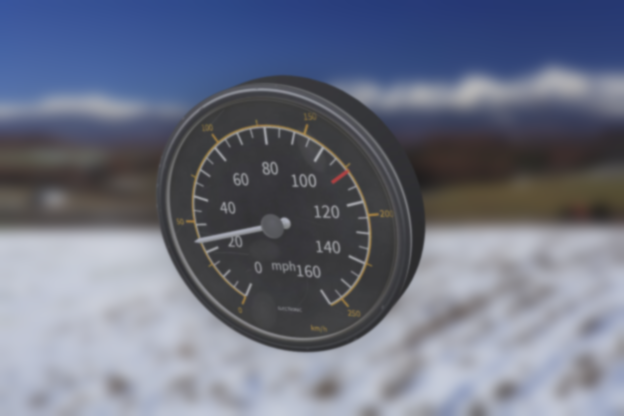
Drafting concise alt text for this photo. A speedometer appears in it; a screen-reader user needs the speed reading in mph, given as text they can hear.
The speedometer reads 25 mph
